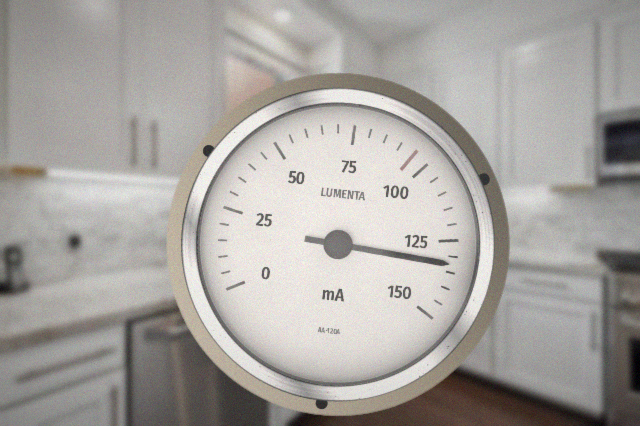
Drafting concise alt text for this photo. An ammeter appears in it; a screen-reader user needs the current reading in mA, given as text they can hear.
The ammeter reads 132.5 mA
